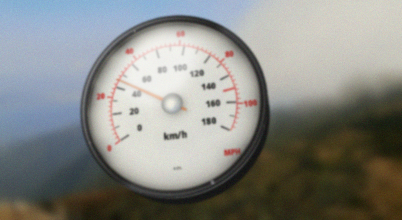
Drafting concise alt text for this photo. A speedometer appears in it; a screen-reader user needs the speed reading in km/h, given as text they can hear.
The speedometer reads 45 km/h
